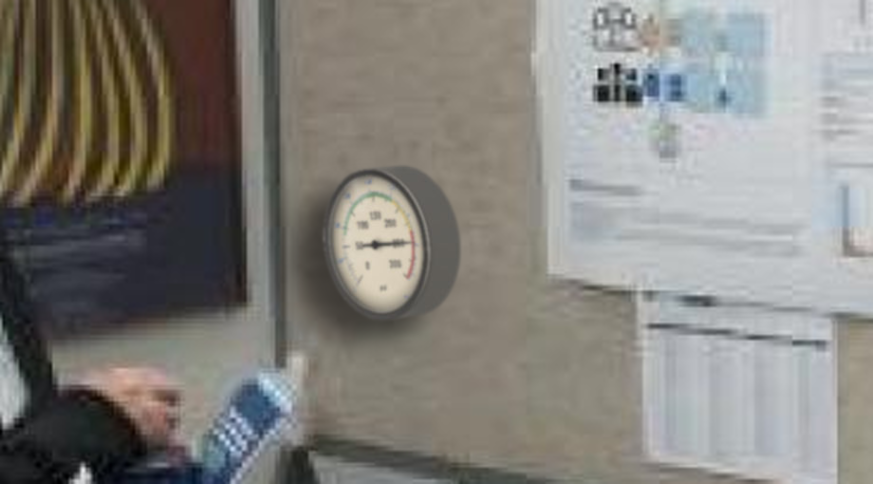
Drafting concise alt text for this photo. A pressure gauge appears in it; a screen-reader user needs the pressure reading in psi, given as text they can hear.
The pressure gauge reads 250 psi
